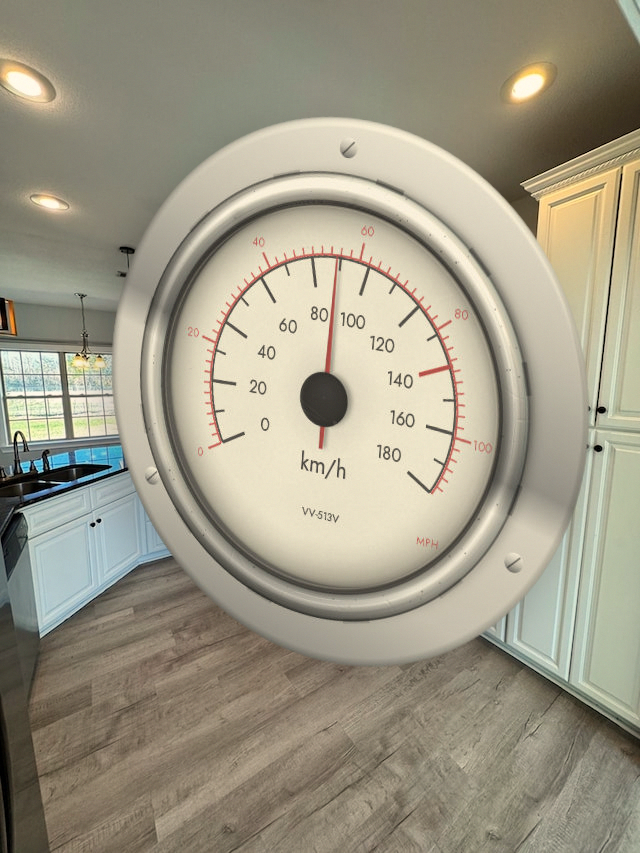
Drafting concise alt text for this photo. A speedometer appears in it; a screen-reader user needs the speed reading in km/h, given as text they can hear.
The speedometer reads 90 km/h
